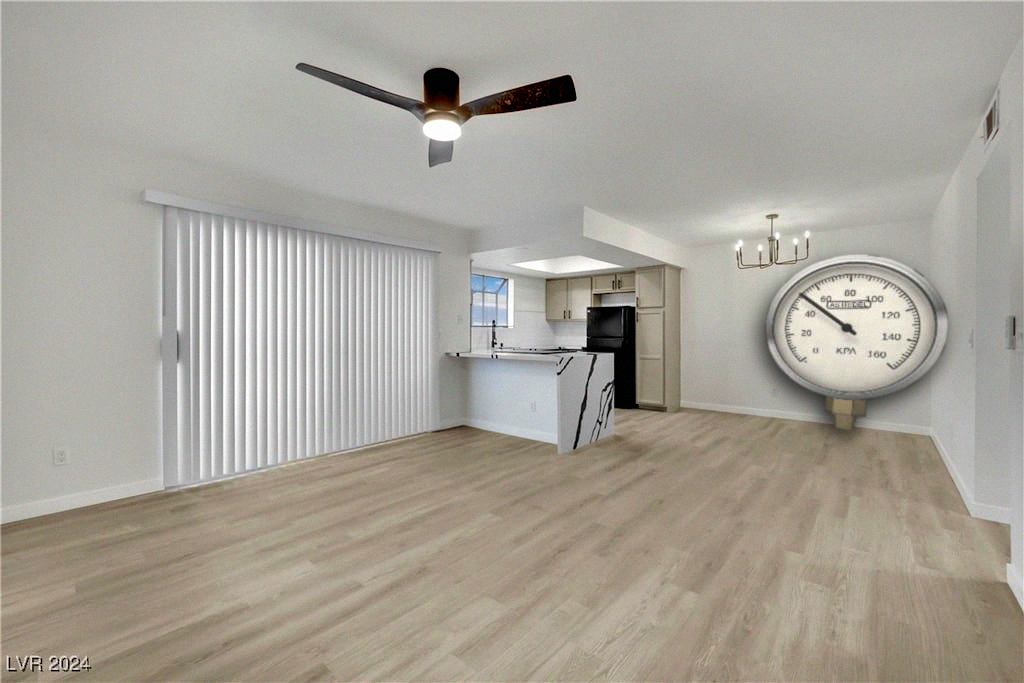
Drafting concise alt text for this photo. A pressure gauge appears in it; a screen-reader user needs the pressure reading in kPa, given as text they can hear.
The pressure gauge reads 50 kPa
